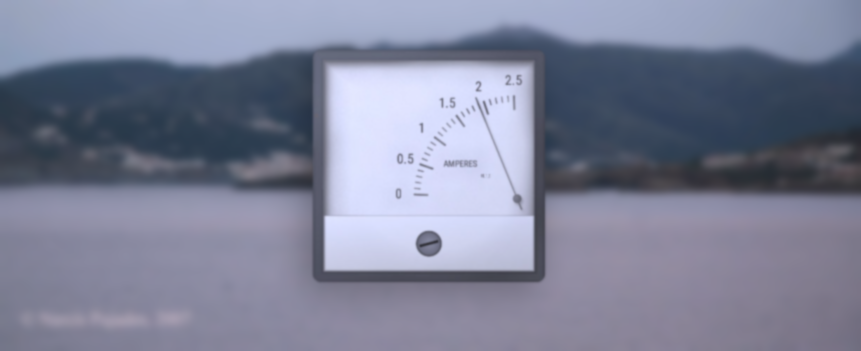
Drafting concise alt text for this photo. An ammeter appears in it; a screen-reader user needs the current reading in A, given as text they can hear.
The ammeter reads 1.9 A
